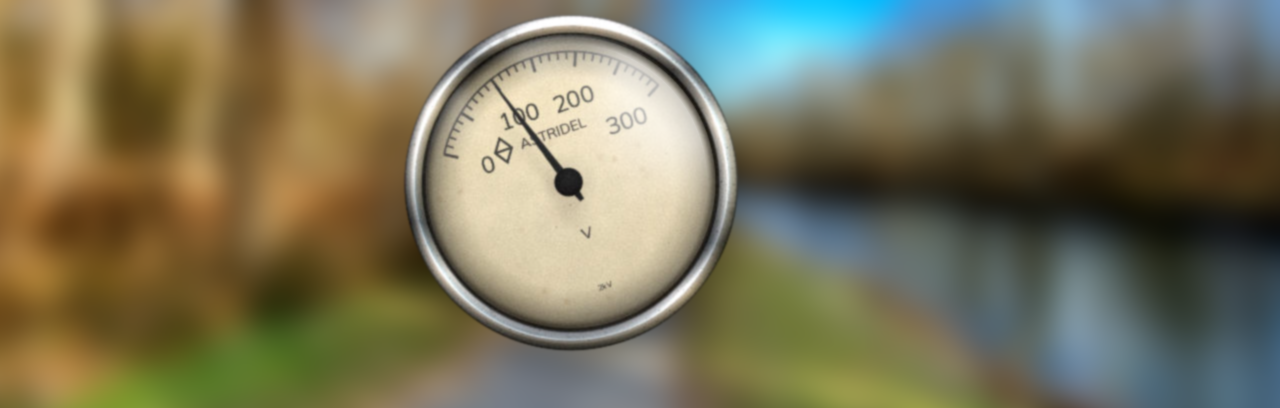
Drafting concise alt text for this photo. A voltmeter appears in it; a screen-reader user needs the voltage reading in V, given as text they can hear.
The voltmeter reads 100 V
